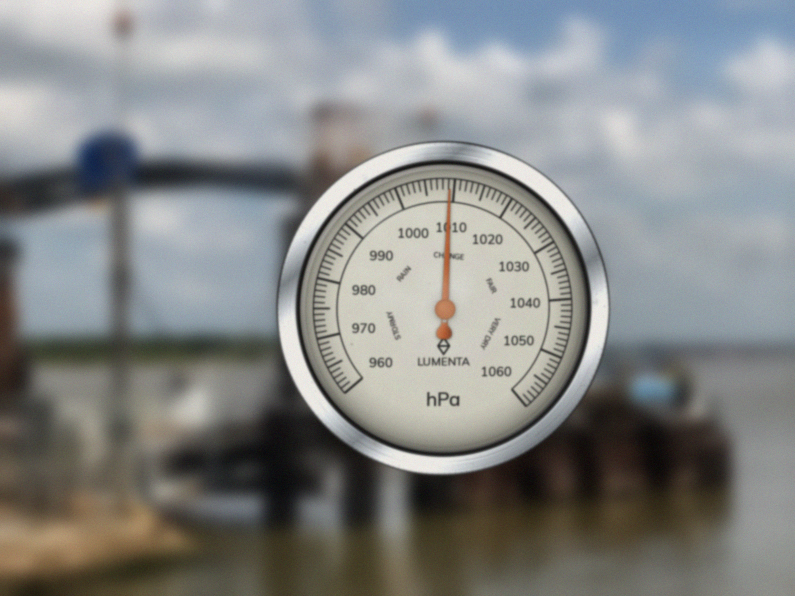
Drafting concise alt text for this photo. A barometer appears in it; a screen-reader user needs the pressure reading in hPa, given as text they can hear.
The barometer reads 1009 hPa
